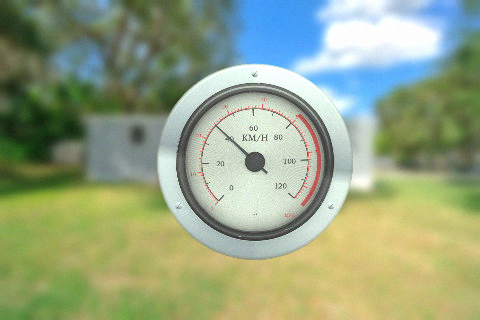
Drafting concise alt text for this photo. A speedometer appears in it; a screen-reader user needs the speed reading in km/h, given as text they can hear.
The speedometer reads 40 km/h
